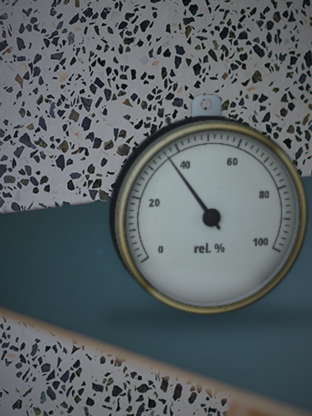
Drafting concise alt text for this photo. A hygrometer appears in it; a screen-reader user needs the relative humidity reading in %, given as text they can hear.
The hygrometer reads 36 %
